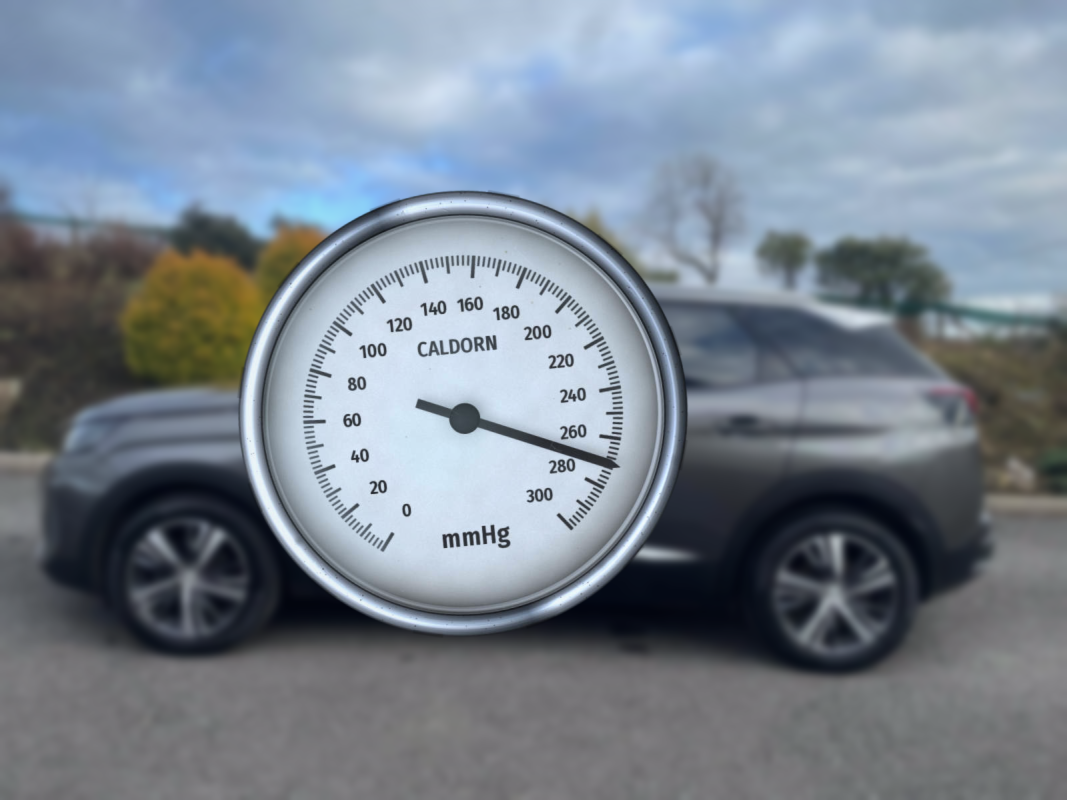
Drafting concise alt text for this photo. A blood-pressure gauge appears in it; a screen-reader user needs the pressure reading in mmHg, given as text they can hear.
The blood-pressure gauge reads 270 mmHg
